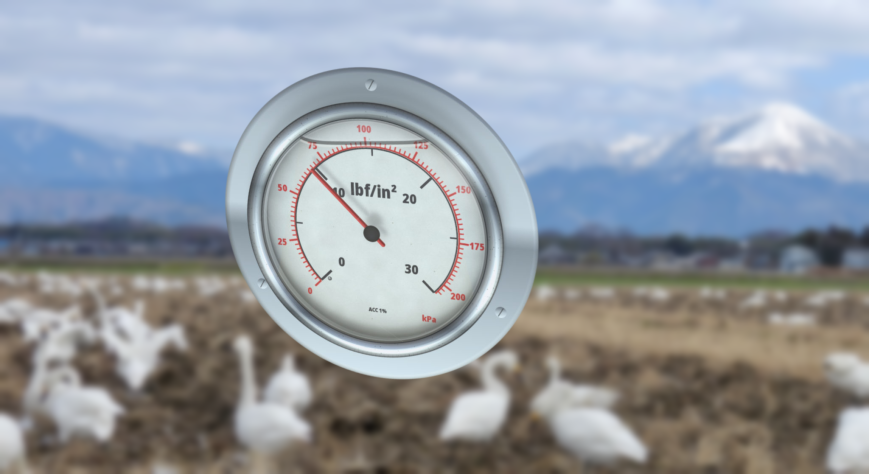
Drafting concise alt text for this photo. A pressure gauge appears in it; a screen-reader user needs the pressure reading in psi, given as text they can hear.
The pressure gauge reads 10 psi
